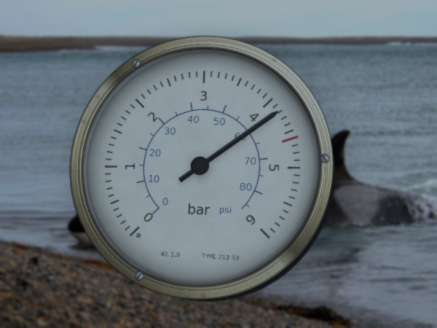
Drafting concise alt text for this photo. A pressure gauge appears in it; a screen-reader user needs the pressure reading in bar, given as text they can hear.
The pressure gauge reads 4.2 bar
